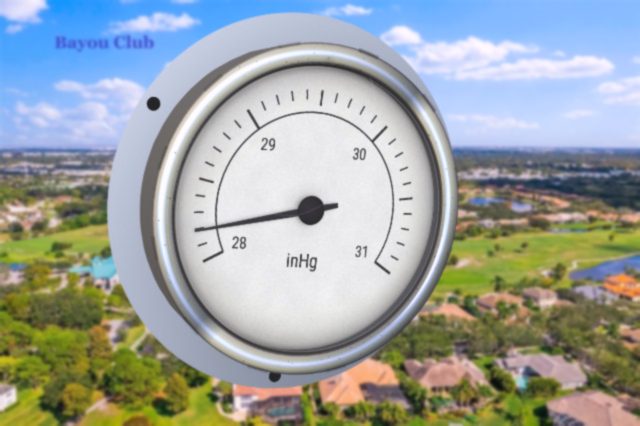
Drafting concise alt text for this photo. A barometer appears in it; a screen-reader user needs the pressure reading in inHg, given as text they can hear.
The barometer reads 28.2 inHg
